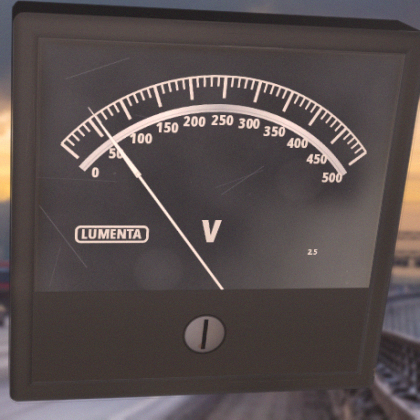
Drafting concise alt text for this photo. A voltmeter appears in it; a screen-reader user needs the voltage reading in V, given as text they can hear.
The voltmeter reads 60 V
